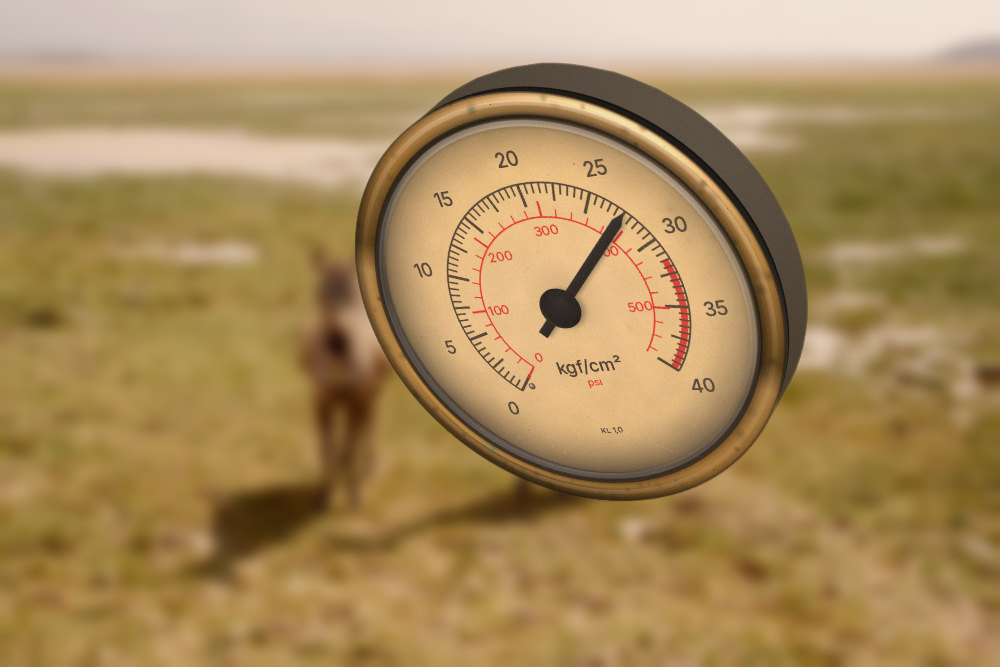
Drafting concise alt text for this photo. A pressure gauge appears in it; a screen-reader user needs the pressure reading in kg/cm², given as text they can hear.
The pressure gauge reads 27.5 kg/cm²
